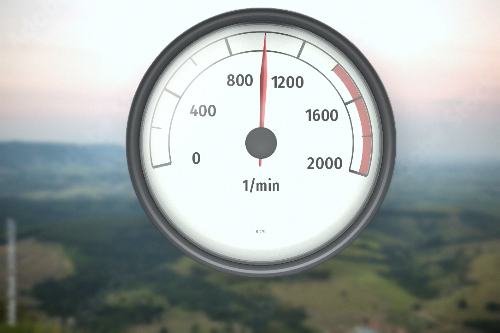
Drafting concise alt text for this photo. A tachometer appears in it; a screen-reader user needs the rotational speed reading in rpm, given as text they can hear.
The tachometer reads 1000 rpm
